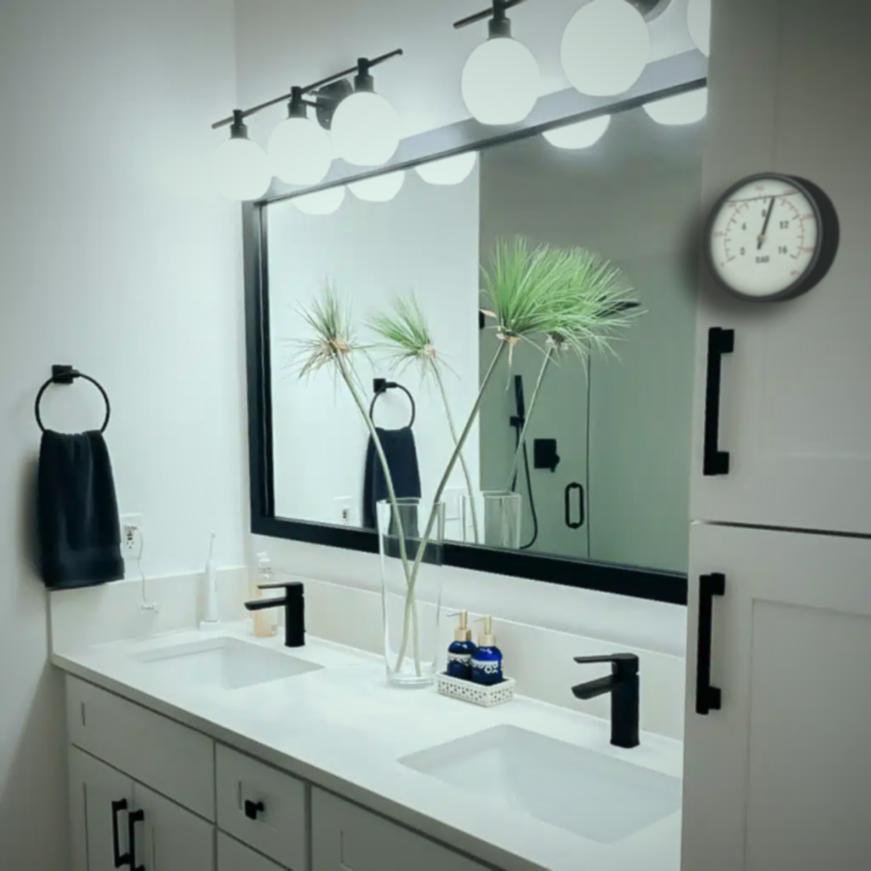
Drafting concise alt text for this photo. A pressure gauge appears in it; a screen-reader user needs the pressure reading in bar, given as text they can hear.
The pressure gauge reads 9 bar
